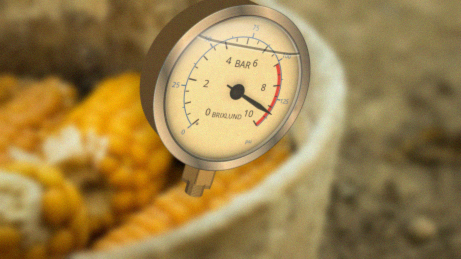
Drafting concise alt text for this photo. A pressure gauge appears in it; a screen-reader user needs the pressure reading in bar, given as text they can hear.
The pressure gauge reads 9.25 bar
